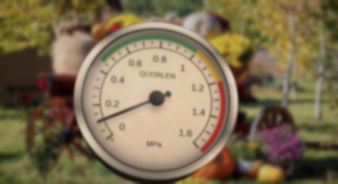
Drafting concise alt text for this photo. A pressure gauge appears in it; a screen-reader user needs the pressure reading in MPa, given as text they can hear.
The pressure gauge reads 0.1 MPa
